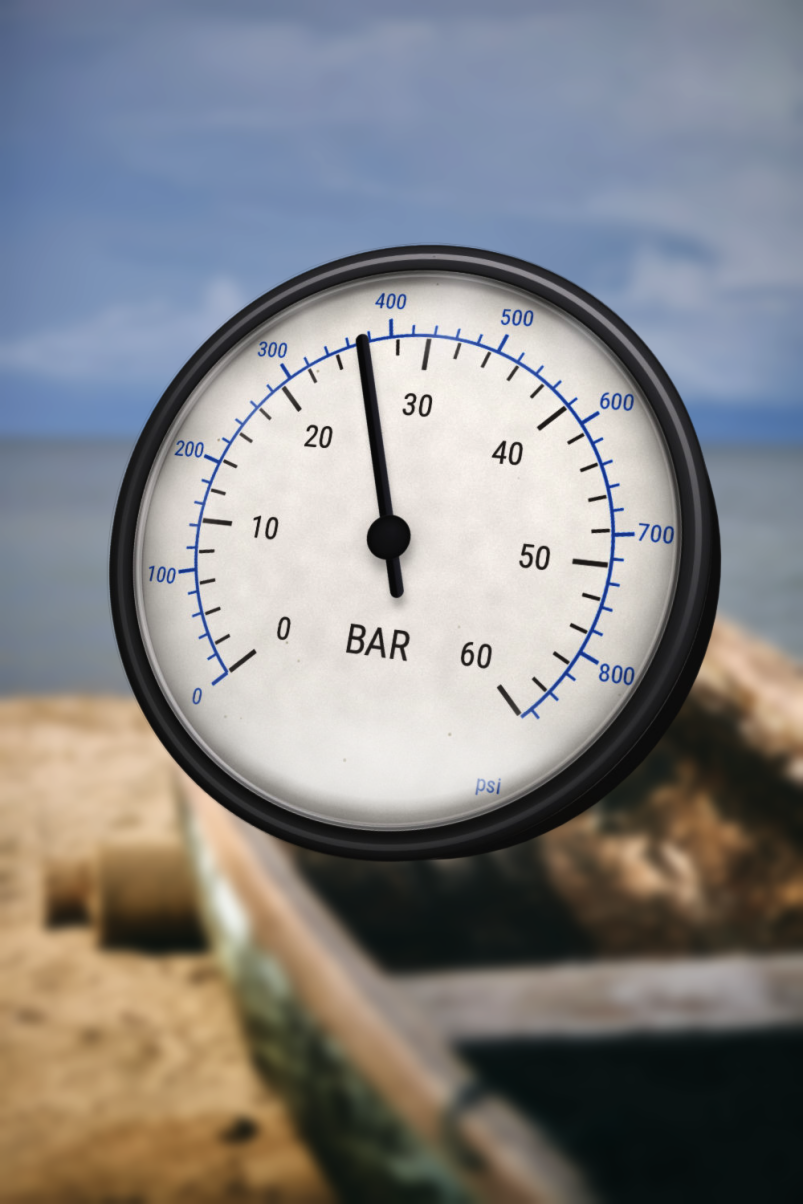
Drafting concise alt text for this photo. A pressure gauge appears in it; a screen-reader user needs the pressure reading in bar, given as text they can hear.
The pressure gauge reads 26 bar
